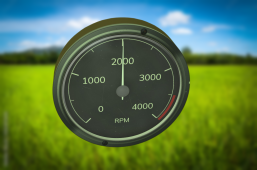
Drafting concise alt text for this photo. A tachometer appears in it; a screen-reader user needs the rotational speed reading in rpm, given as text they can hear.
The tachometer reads 2000 rpm
